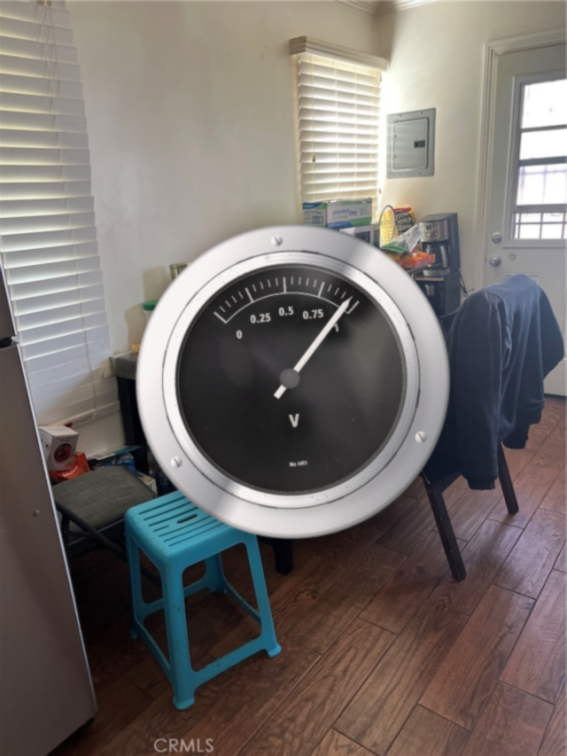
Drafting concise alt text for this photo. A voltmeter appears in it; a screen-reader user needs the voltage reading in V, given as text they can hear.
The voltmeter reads 0.95 V
